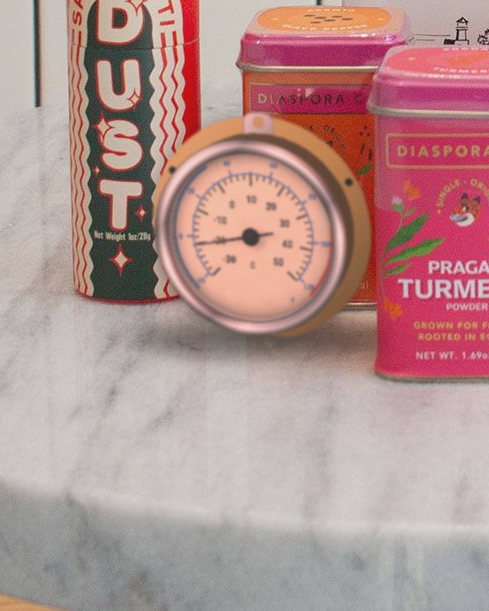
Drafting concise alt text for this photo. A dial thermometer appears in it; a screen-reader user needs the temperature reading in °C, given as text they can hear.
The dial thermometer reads -20 °C
